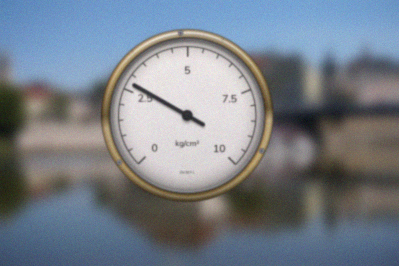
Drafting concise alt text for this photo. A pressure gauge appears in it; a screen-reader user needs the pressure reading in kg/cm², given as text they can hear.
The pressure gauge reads 2.75 kg/cm²
